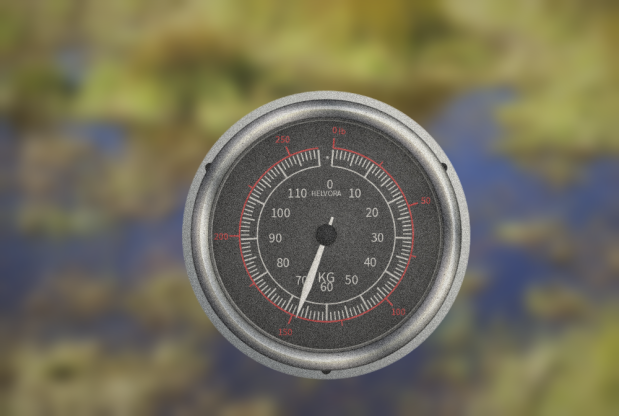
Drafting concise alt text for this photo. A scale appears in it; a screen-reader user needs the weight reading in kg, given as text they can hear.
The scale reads 67 kg
